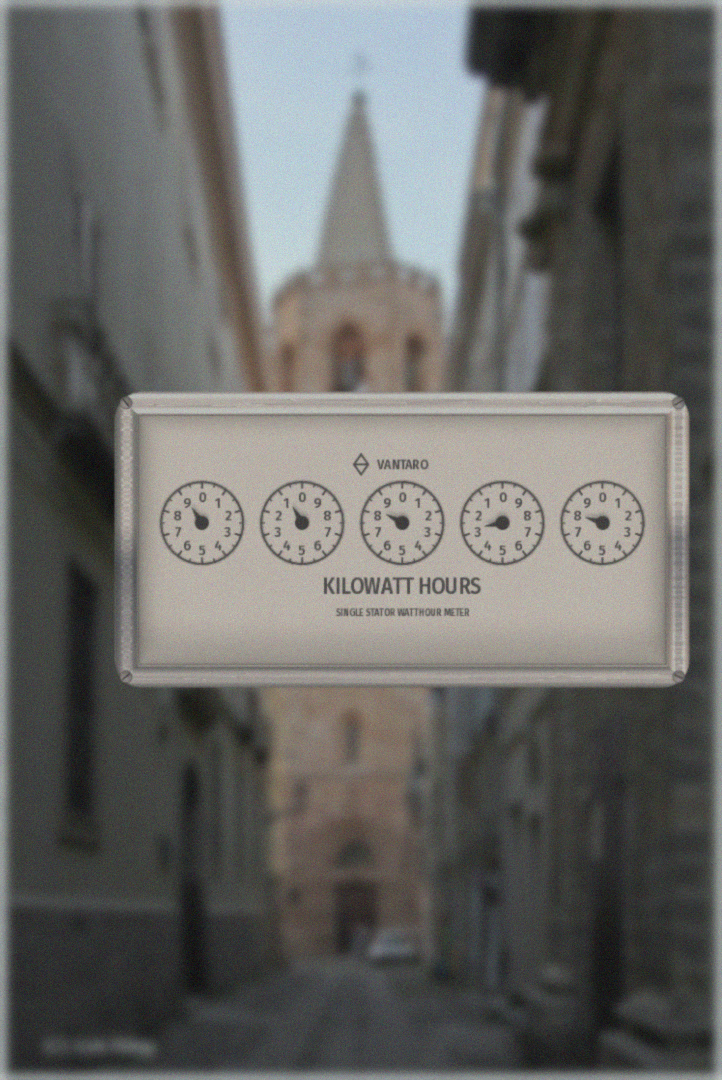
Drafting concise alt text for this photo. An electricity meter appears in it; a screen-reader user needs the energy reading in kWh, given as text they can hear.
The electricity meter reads 90828 kWh
